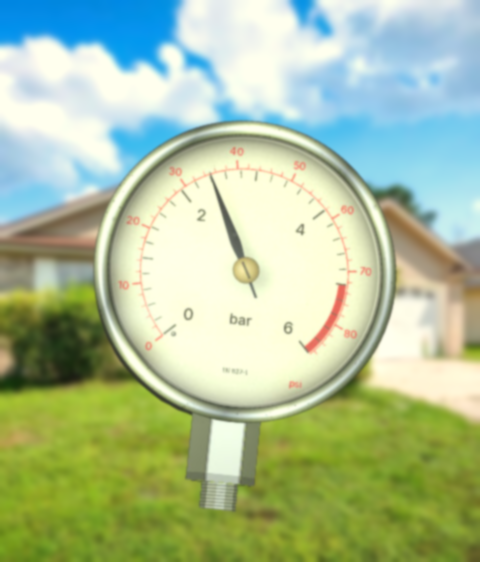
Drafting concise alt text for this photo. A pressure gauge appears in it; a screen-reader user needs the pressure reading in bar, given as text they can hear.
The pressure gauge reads 2.4 bar
